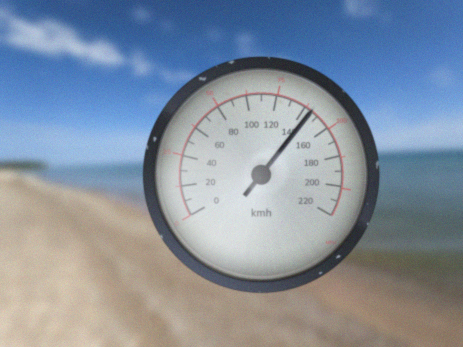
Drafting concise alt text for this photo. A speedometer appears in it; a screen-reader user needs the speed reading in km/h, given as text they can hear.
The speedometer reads 145 km/h
